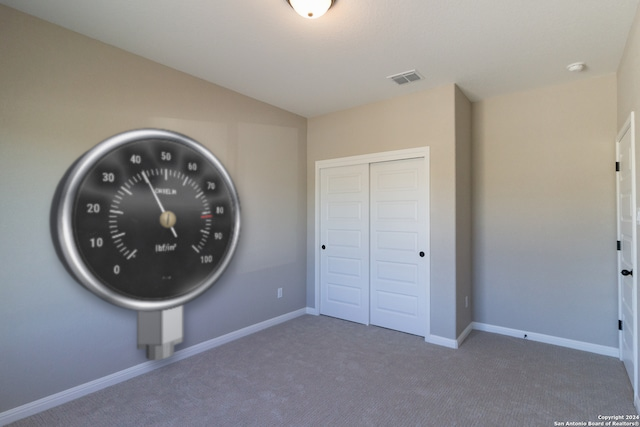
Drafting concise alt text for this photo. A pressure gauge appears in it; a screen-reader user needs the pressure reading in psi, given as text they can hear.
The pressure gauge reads 40 psi
